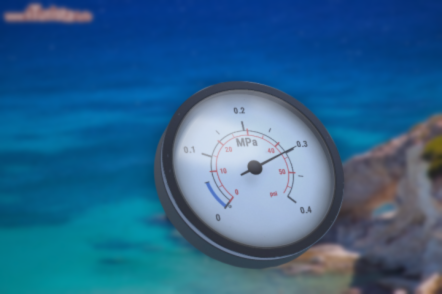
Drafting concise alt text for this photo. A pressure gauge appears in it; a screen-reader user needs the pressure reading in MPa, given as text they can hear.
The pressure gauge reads 0.3 MPa
